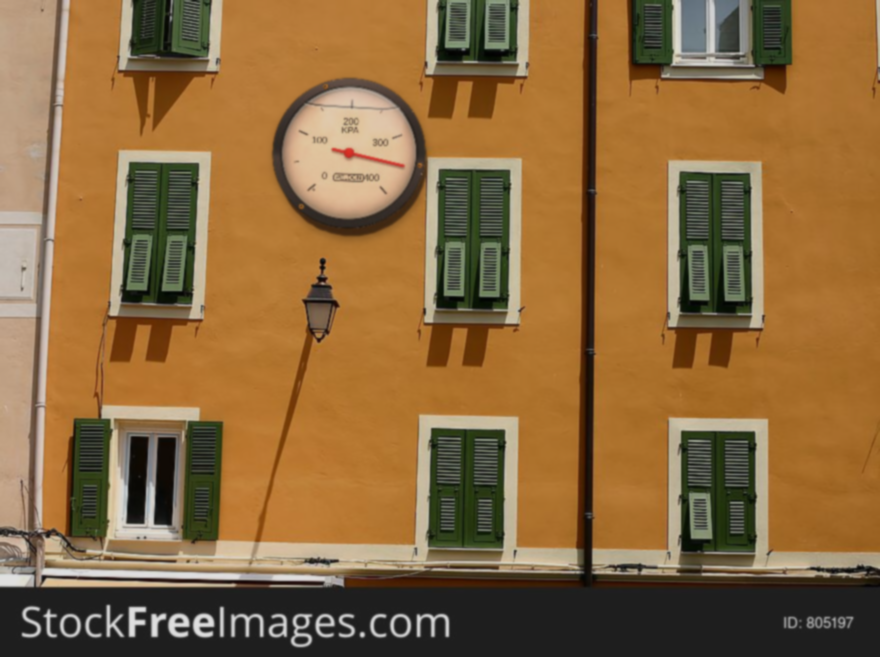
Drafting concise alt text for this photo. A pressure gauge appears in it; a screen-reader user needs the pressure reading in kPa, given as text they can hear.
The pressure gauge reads 350 kPa
